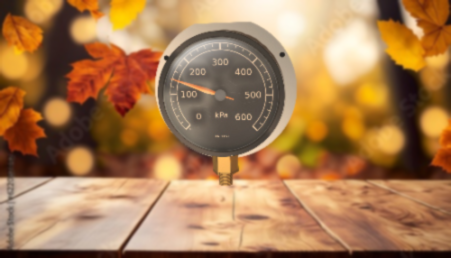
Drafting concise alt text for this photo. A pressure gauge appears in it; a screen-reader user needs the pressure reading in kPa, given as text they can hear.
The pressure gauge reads 140 kPa
